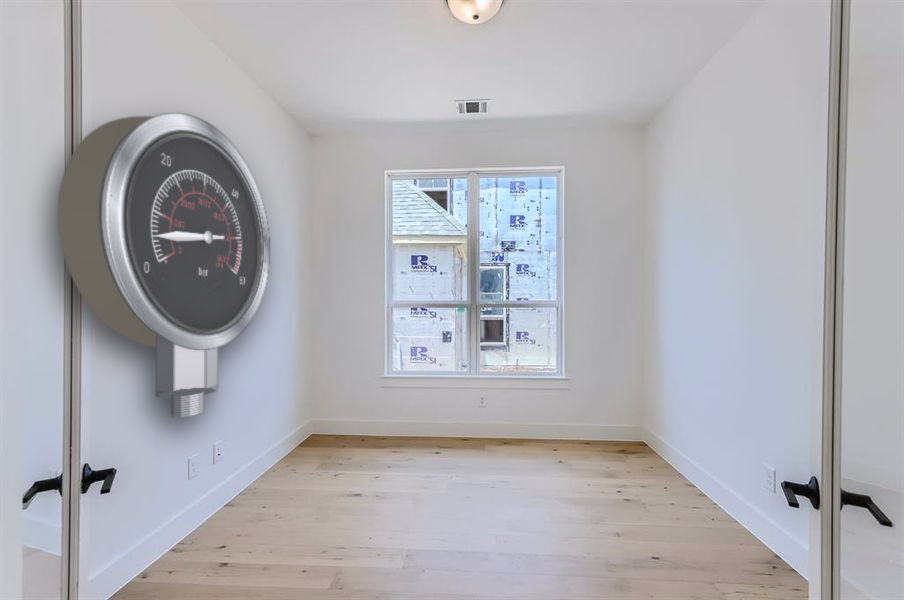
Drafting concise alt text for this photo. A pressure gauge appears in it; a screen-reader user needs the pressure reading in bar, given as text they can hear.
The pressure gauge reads 5 bar
